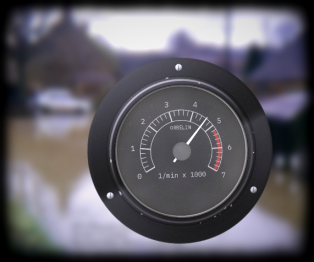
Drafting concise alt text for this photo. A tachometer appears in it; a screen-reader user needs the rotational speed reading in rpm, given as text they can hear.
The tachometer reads 4600 rpm
